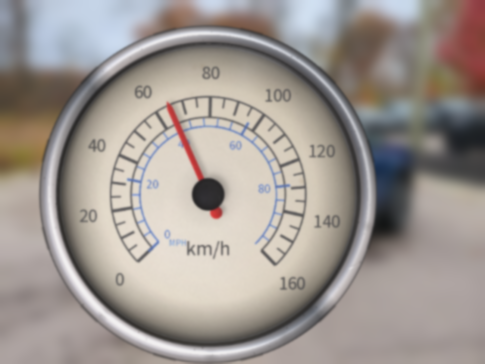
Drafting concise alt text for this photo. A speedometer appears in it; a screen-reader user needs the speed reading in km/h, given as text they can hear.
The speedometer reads 65 km/h
